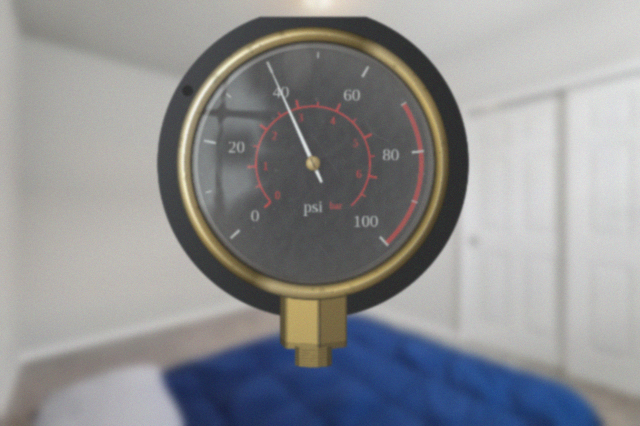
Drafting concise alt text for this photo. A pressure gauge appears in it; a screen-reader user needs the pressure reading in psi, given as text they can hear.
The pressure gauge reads 40 psi
